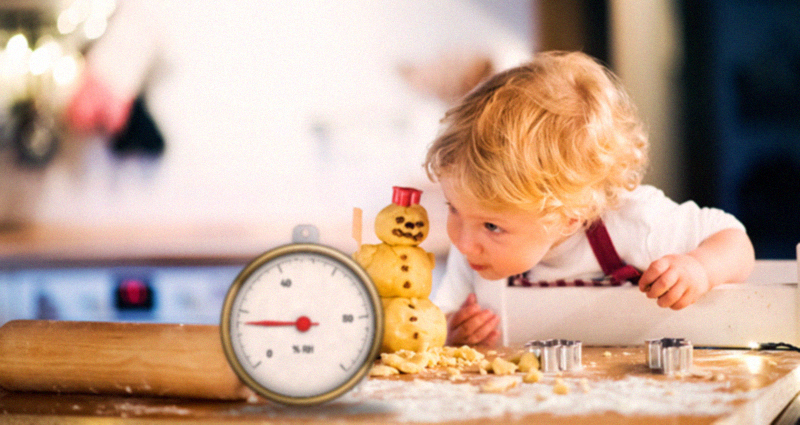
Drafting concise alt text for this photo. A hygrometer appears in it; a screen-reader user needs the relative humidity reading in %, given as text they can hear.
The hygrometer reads 16 %
